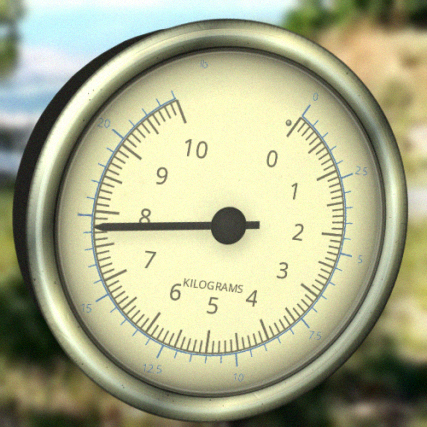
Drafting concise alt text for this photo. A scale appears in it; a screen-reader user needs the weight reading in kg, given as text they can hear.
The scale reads 7.8 kg
